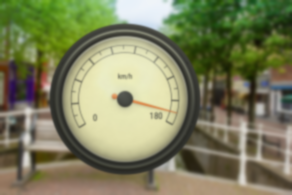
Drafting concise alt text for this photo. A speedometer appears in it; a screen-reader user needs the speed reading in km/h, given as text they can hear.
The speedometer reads 170 km/h
